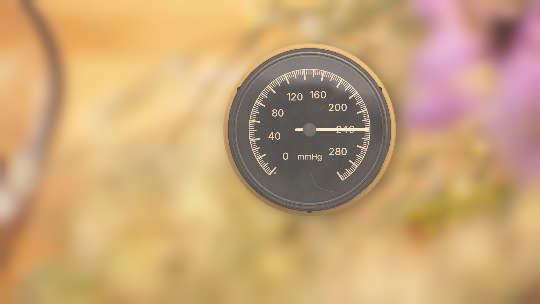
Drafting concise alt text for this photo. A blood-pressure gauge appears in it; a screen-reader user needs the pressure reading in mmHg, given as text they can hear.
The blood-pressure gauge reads 240 mmHg
